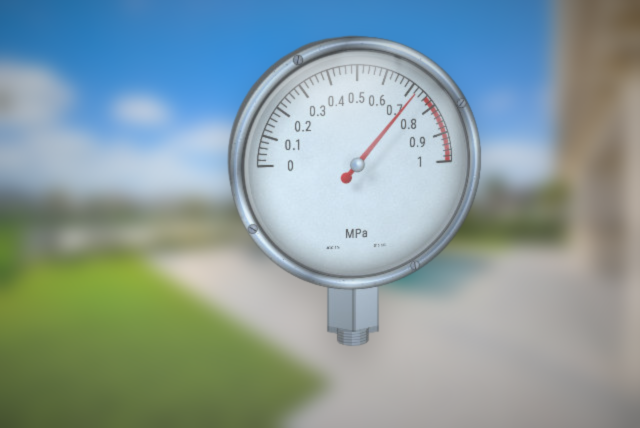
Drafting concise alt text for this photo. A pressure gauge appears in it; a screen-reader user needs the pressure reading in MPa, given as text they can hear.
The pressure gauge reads 0.72 MPa
